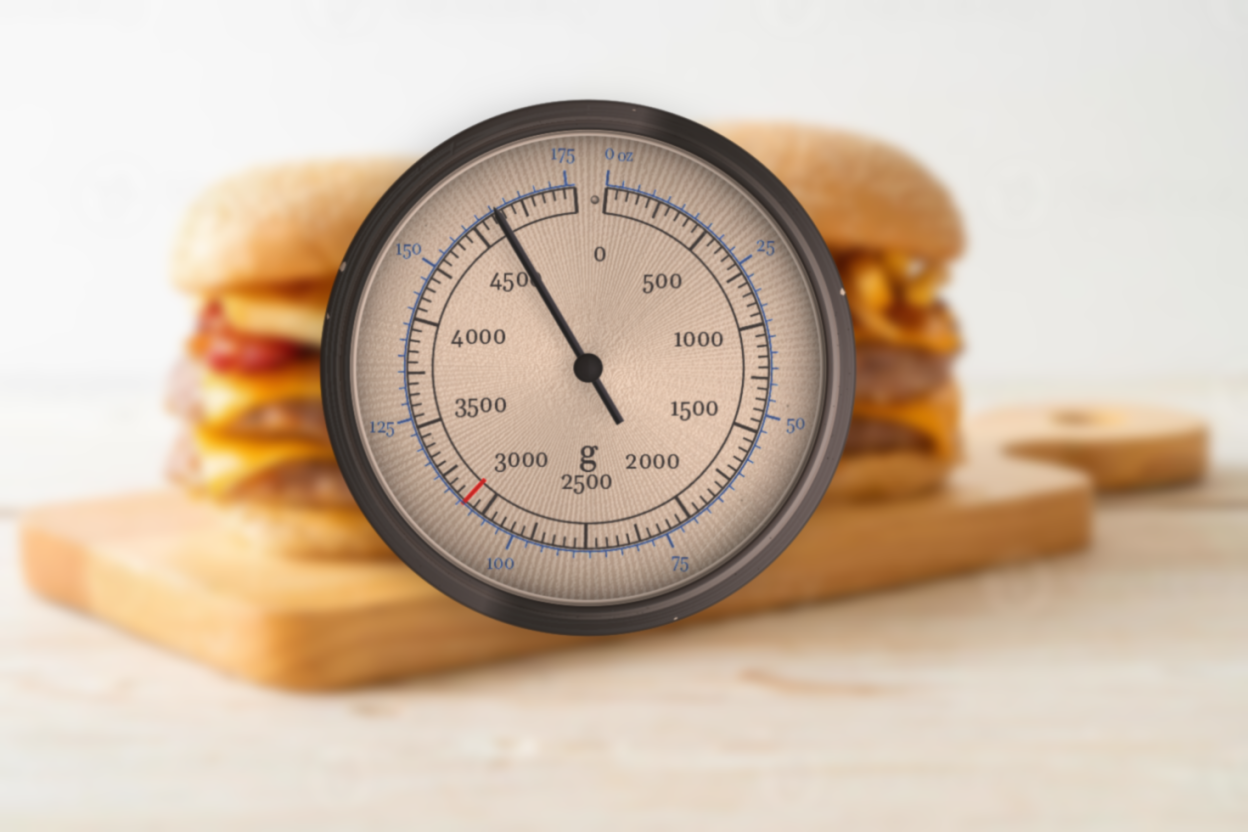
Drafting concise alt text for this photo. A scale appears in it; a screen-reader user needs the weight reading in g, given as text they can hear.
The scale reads 4625 g
